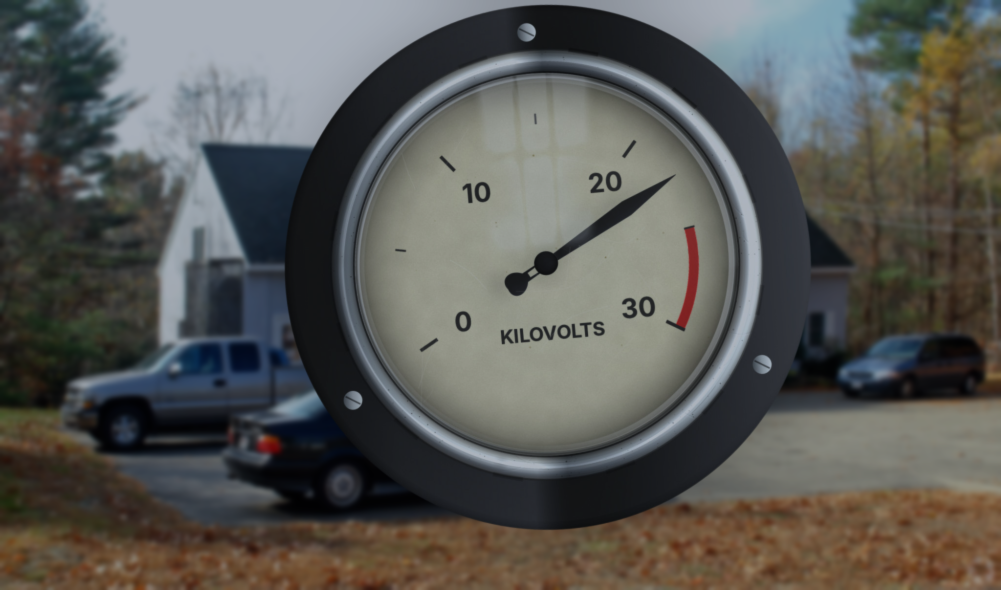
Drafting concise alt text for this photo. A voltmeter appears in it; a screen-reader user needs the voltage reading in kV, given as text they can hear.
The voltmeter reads 22.5 kV
